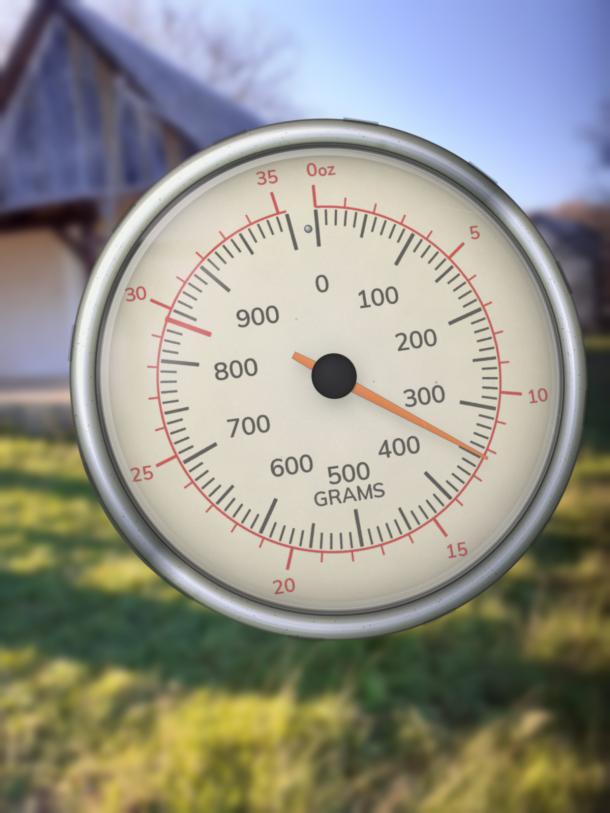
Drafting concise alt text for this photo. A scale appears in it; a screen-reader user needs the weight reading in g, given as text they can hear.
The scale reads 350 g
